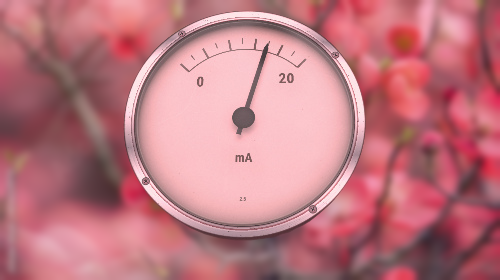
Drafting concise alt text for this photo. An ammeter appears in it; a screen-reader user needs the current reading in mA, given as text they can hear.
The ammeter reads 14 mA
